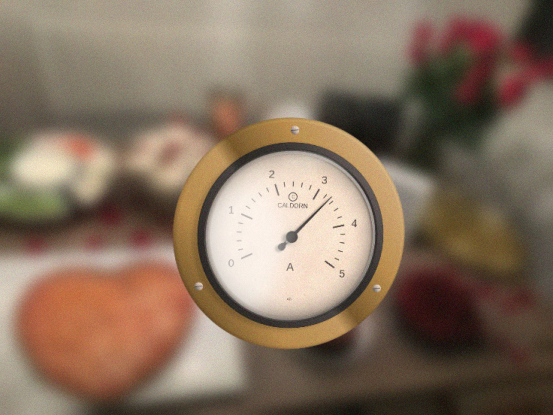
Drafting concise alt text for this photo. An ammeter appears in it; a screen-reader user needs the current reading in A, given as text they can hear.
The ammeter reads 3.3 A
